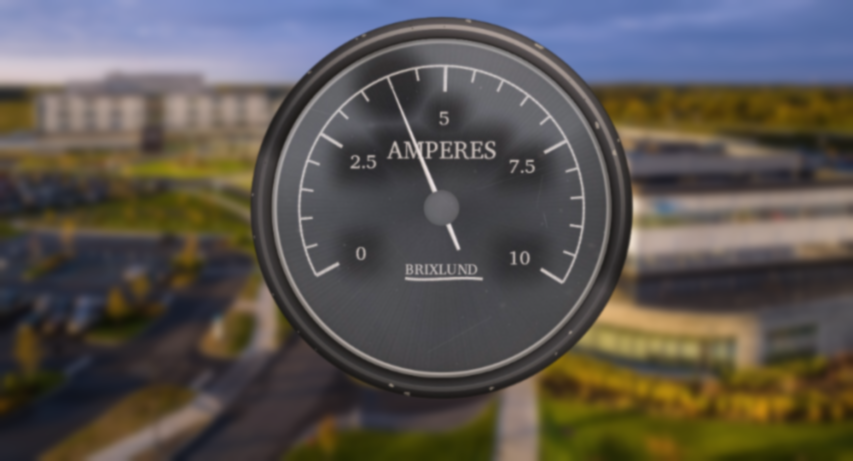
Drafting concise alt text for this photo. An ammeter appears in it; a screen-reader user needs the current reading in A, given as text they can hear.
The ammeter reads 4 A
